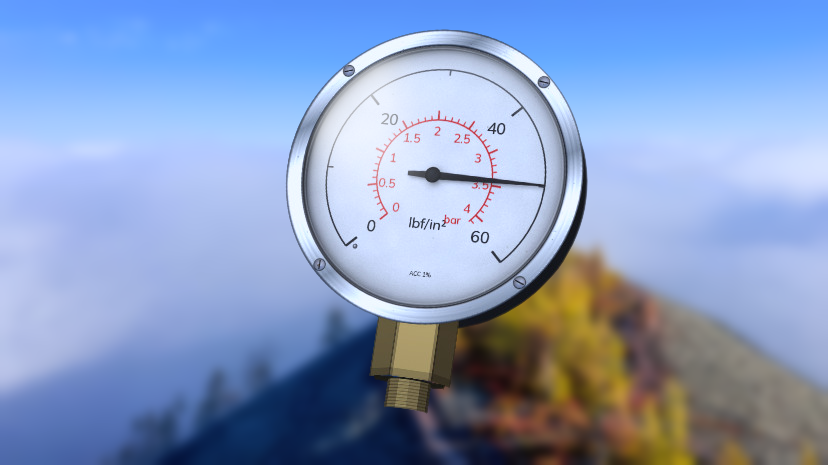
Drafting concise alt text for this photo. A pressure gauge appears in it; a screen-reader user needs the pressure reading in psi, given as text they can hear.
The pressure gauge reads 50 psi
